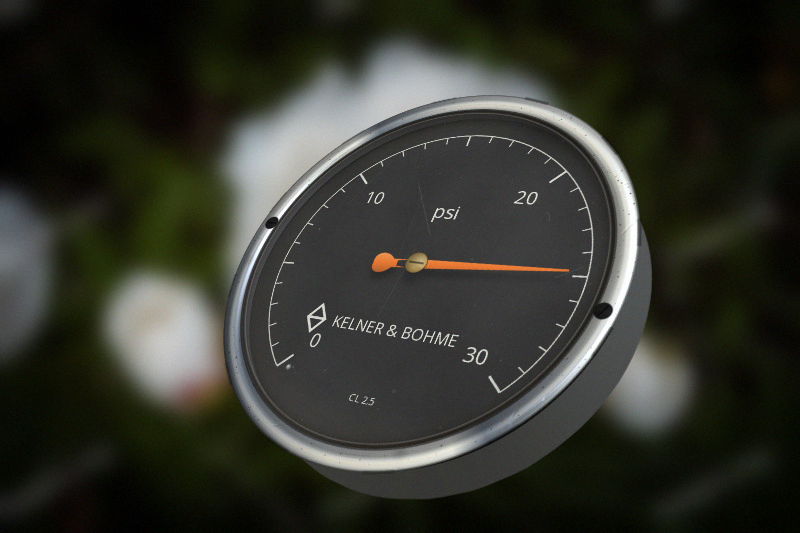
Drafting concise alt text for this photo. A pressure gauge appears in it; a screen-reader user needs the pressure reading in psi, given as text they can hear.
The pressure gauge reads 25 psi
